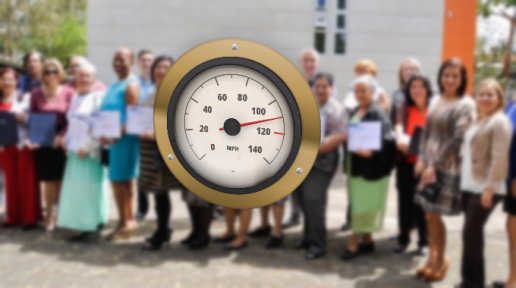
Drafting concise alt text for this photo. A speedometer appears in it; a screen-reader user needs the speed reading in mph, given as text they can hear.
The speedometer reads 110 mph
